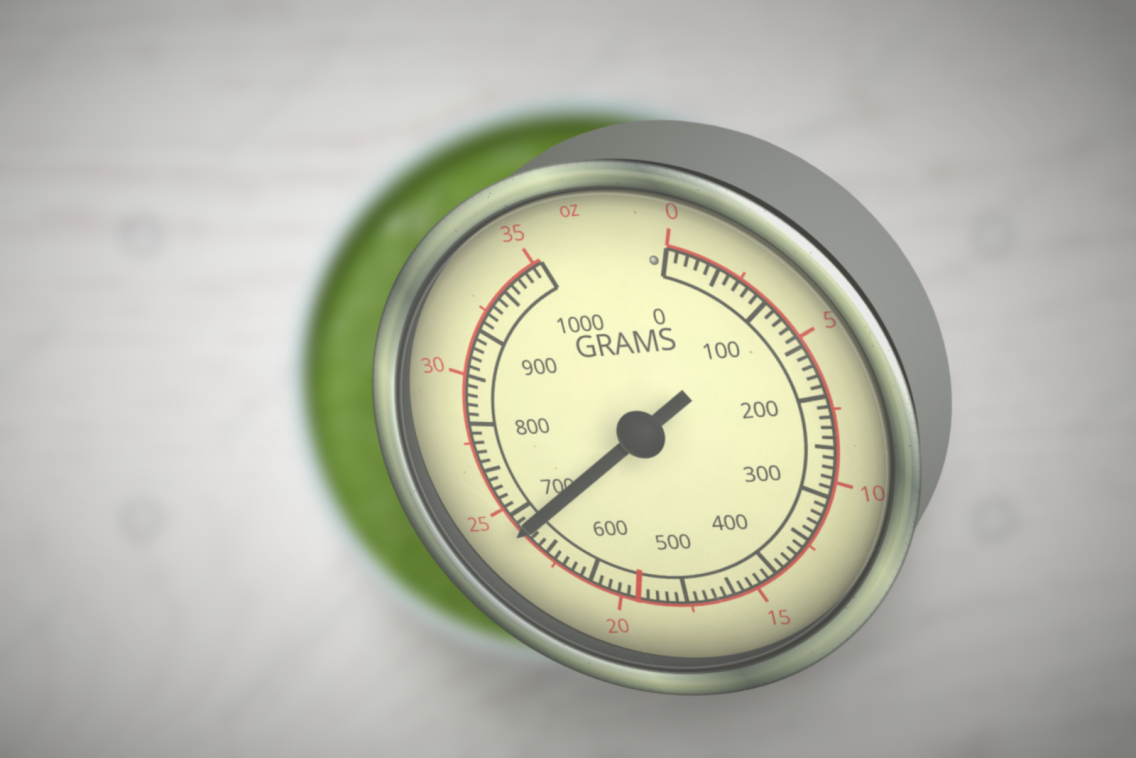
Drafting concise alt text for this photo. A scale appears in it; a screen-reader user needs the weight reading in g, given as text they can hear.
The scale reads 680 g
